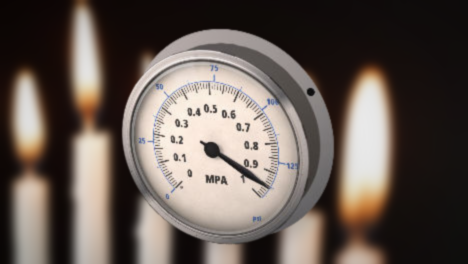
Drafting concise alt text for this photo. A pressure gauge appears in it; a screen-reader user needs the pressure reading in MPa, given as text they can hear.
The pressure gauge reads 0.95 MPa
